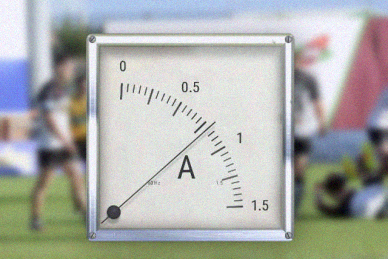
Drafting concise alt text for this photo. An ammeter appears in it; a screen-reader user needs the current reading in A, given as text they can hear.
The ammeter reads 0.8 A
